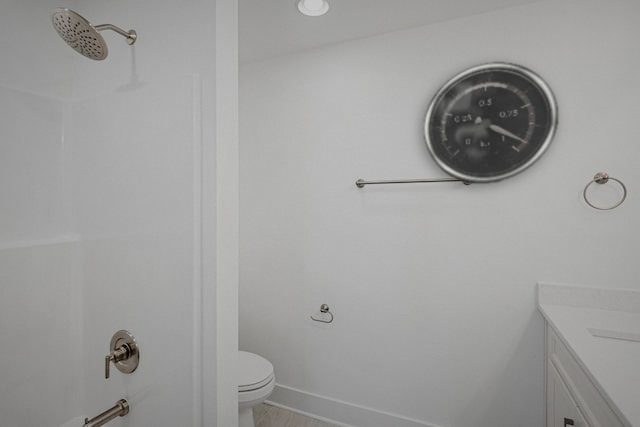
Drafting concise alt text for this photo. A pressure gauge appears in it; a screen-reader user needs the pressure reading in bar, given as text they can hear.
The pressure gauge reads 0.95 bar
